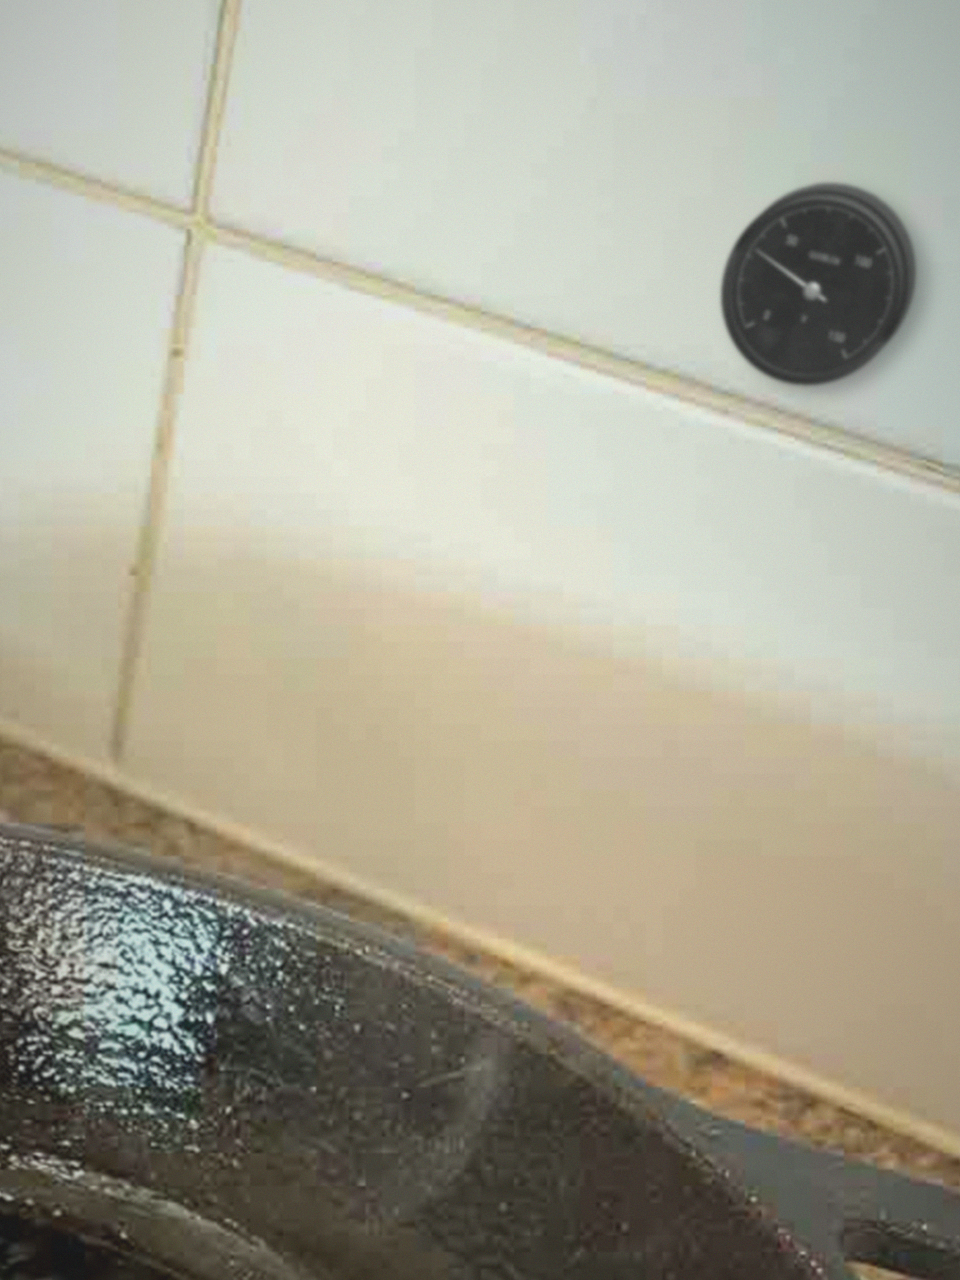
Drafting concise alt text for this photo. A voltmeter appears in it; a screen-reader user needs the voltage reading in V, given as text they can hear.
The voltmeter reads 35 V
